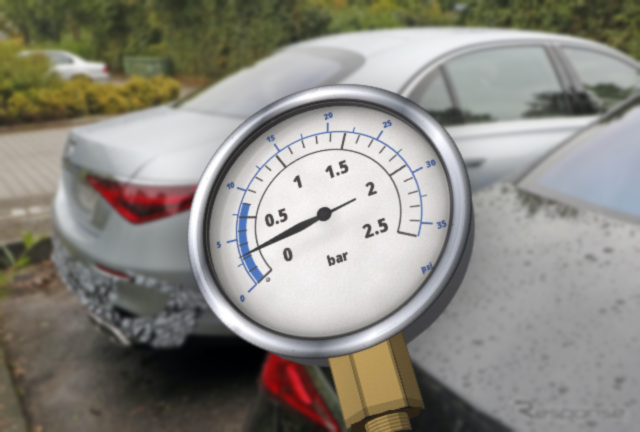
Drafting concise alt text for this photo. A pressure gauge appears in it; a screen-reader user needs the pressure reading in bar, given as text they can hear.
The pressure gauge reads 0.2 bar
